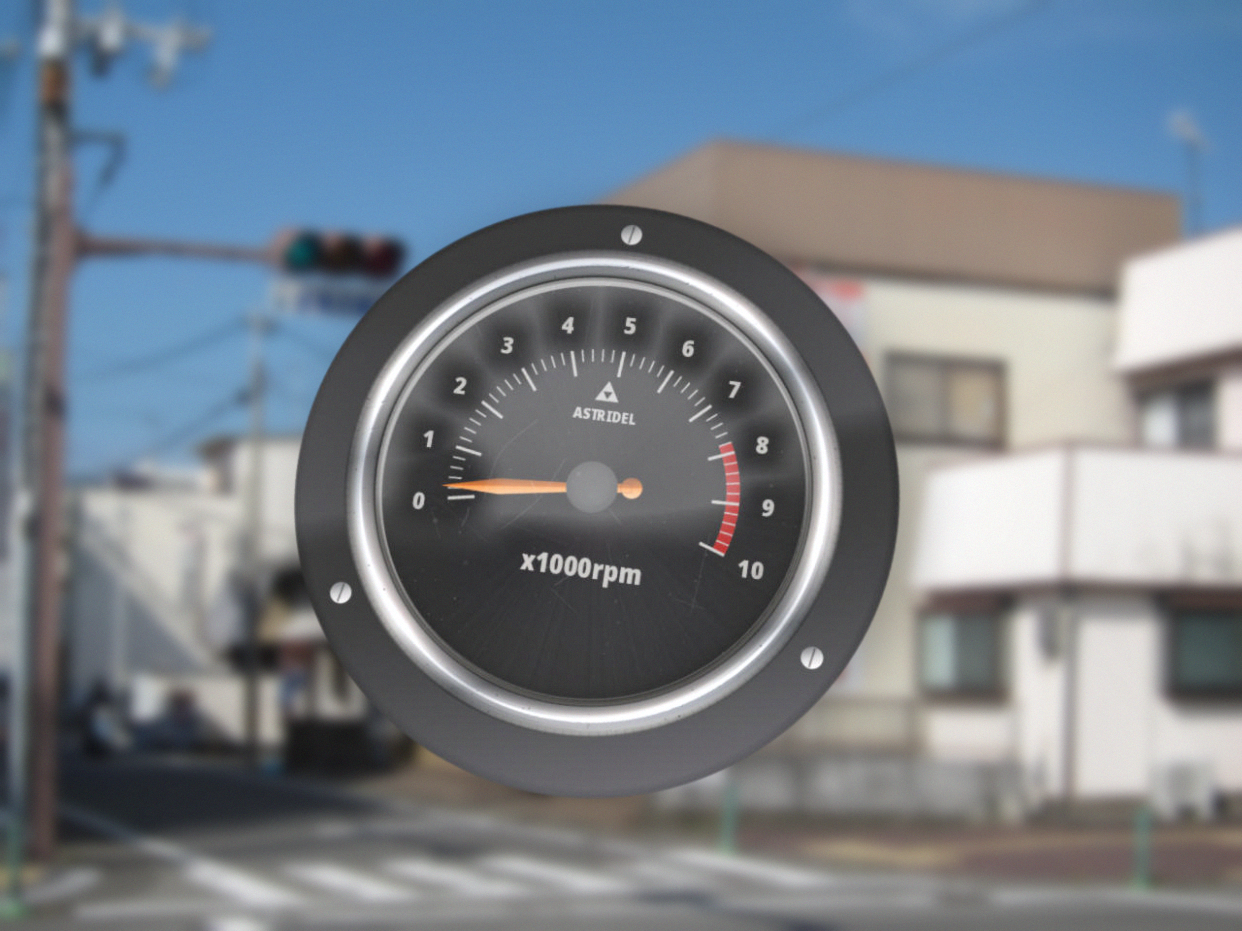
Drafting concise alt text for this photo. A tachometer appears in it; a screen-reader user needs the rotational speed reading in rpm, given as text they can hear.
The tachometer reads 200 rpm
